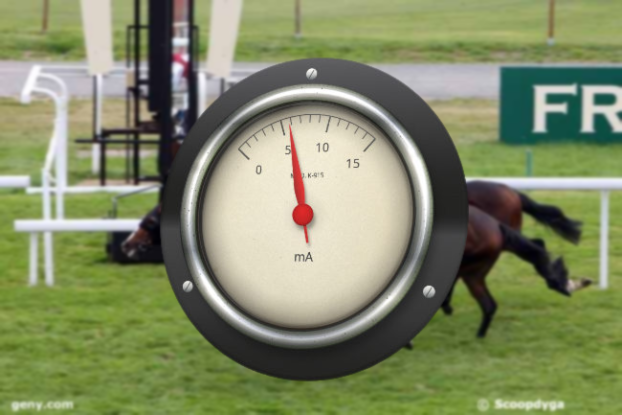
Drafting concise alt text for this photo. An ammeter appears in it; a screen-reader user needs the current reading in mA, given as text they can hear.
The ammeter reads 6 mA
